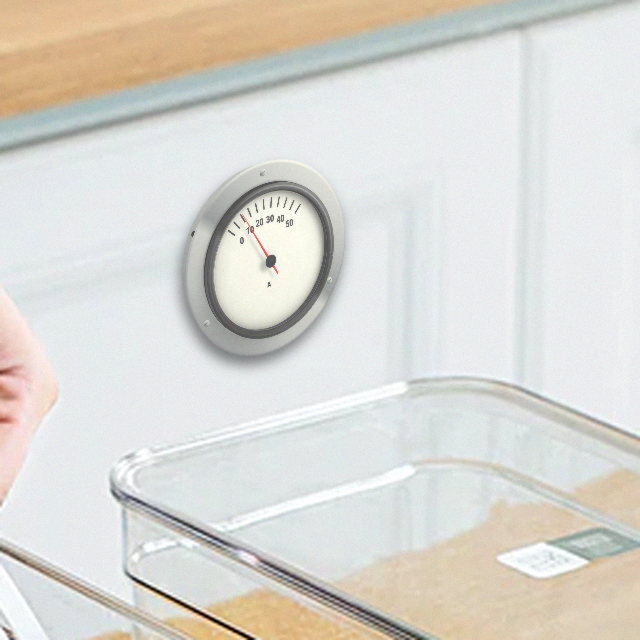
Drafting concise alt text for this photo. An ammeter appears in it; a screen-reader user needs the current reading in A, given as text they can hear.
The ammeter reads 10 A
